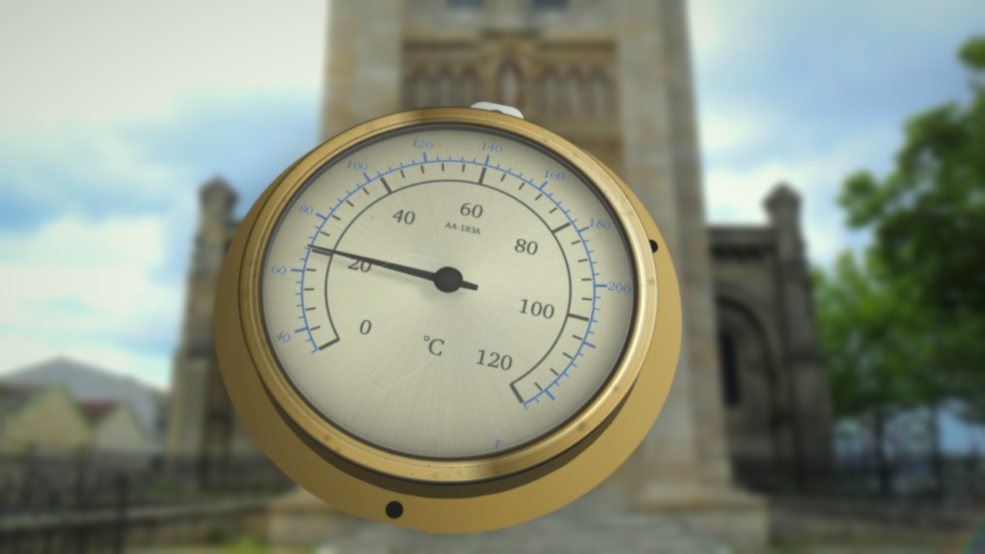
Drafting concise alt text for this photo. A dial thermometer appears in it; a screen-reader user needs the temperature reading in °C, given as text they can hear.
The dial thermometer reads 20 °C
